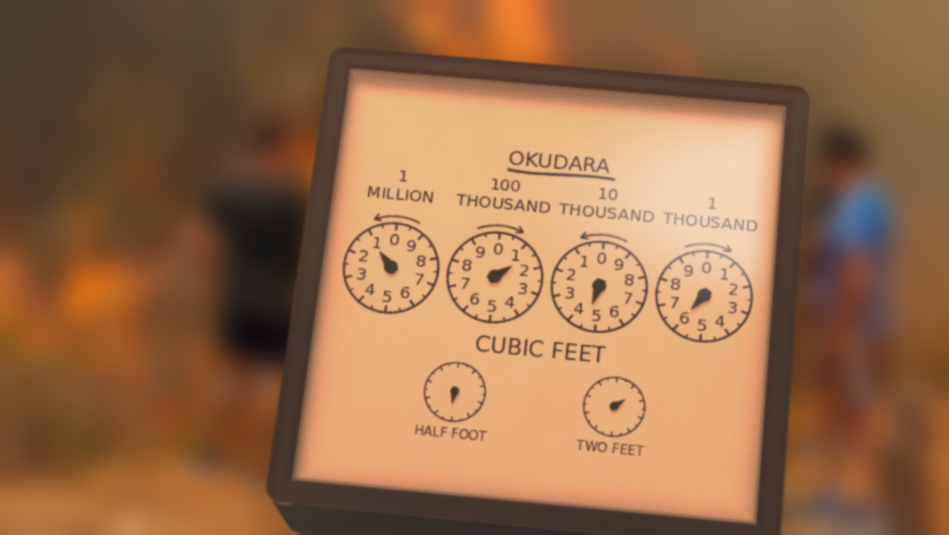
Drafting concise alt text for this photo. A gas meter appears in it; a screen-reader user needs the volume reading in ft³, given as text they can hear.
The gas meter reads 114600 ft³
